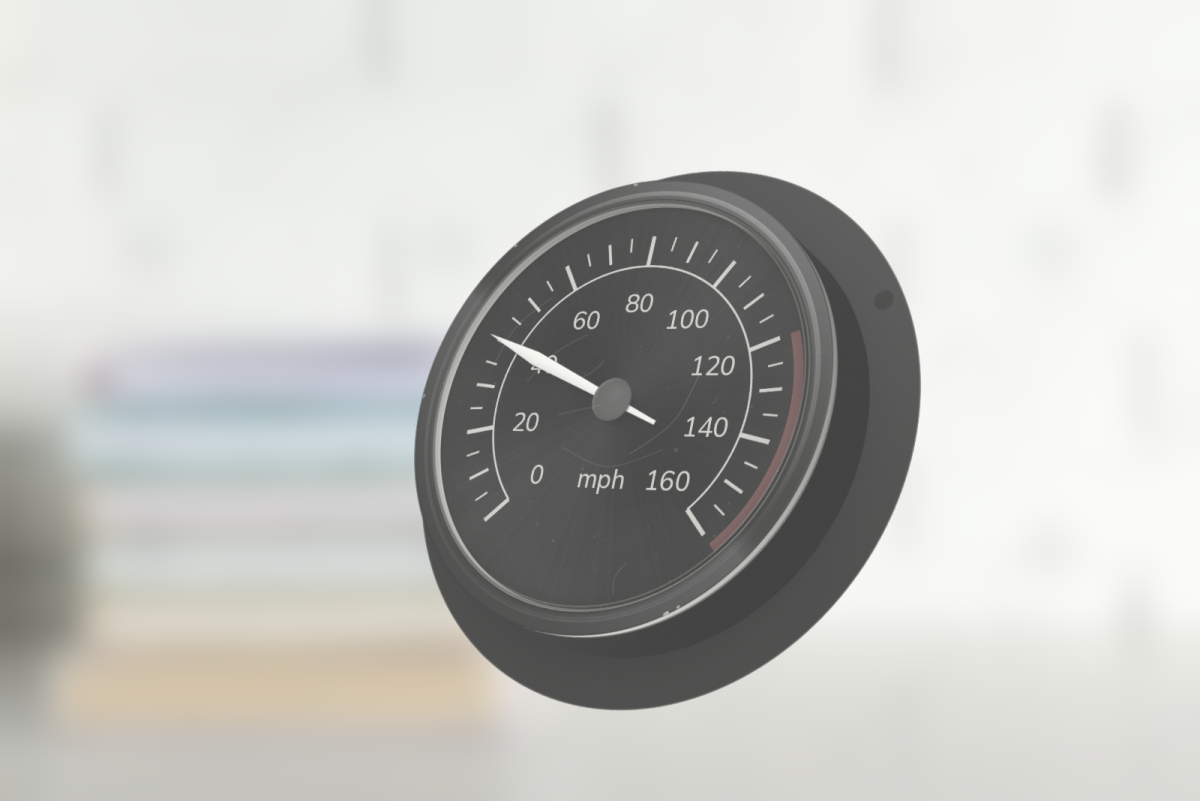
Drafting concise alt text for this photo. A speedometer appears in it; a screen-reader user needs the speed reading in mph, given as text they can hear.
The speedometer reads 40 mph
